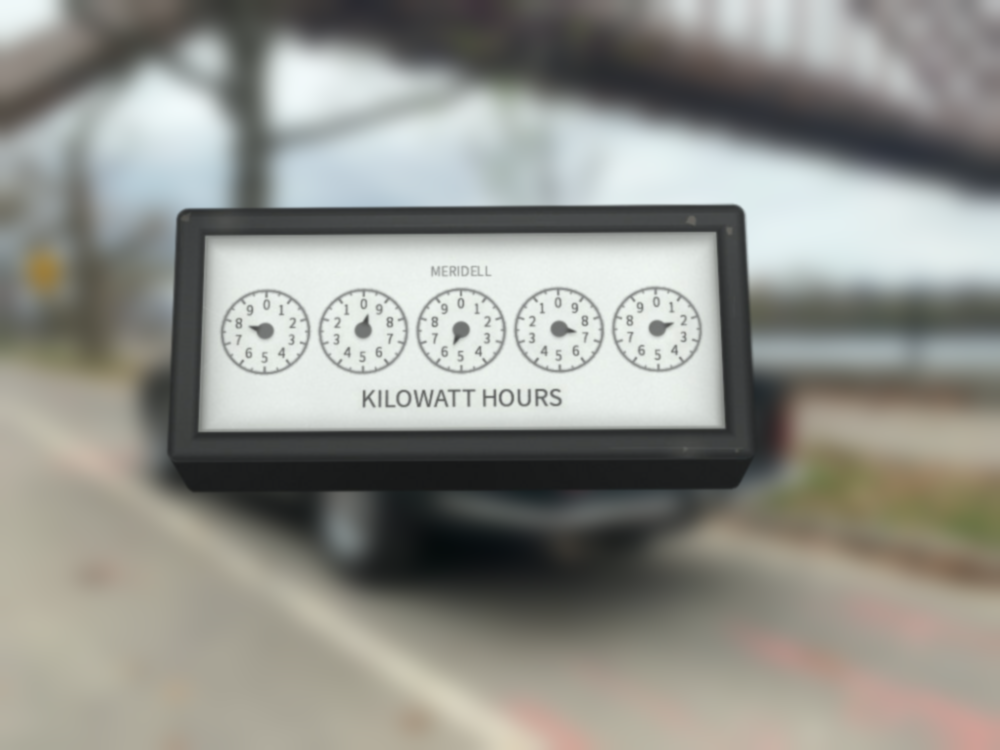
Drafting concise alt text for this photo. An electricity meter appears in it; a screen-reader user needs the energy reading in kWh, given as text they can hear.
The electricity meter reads 79572 kWh
